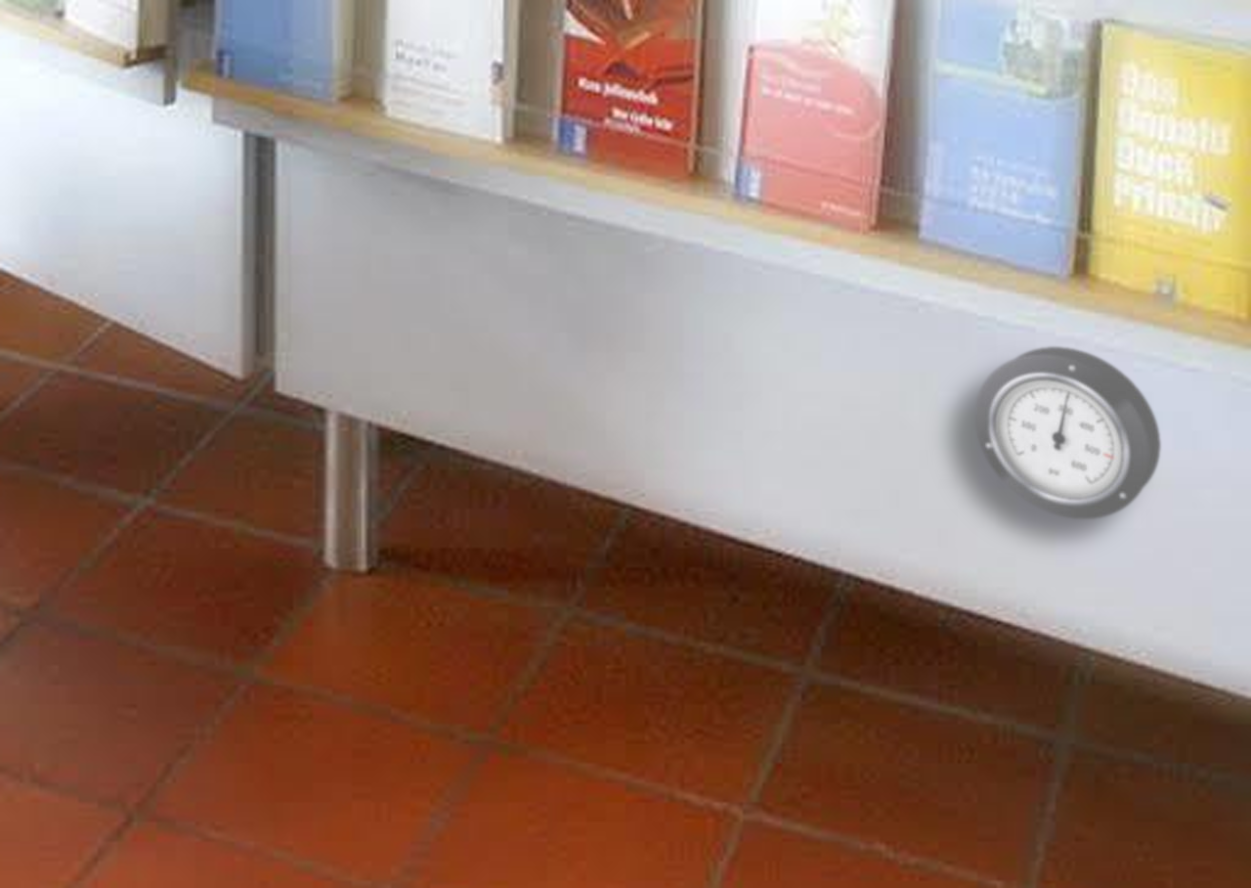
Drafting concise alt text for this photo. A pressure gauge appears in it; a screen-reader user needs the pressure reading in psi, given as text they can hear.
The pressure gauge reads 300 psi
